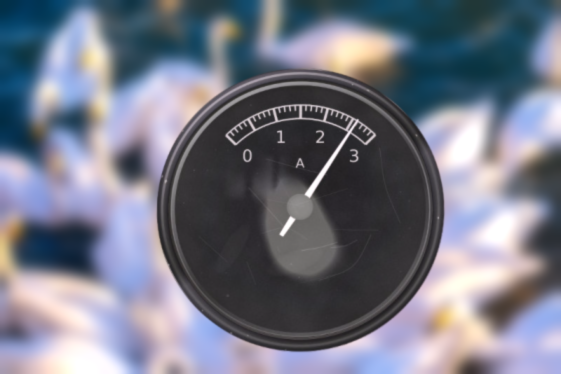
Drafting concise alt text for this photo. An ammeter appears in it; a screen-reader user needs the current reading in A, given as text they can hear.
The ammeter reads 2.6 A
